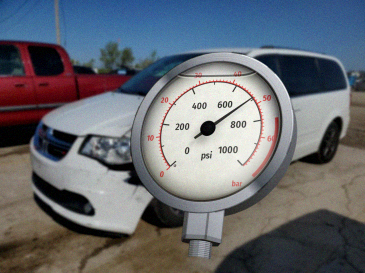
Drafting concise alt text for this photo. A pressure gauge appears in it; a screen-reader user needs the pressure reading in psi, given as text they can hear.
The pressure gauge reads 700 psi
